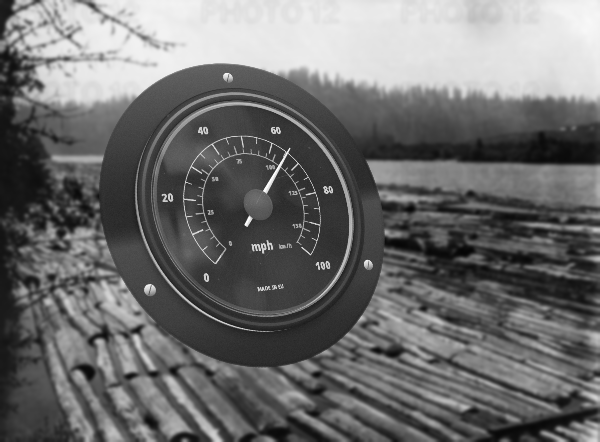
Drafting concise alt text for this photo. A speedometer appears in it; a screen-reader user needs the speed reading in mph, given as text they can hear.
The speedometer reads 65 mph
